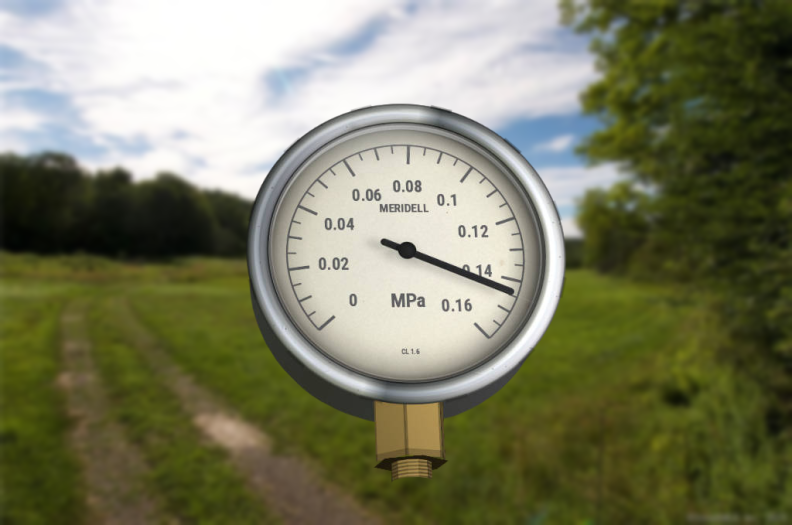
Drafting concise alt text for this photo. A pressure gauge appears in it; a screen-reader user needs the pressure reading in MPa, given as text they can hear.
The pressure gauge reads 0.145 MPa
